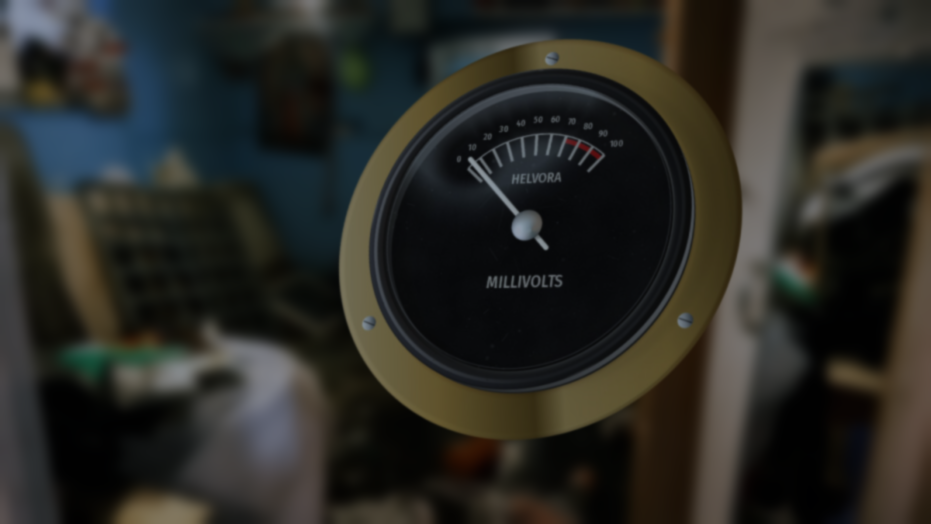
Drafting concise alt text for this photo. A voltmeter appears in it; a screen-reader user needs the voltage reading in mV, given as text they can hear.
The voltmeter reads 5 mV
